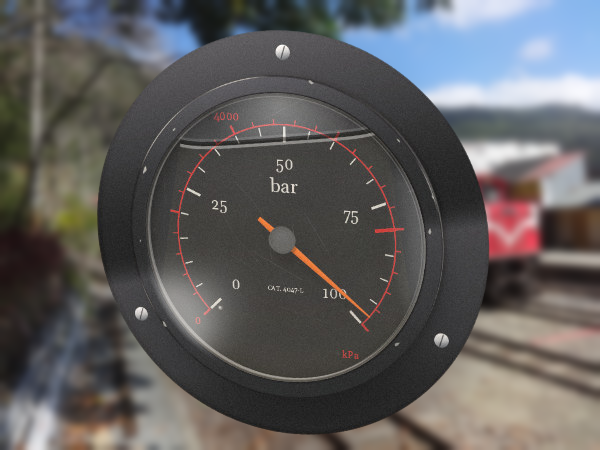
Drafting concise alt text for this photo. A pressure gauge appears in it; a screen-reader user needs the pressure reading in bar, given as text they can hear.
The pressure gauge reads 97.5 bar
